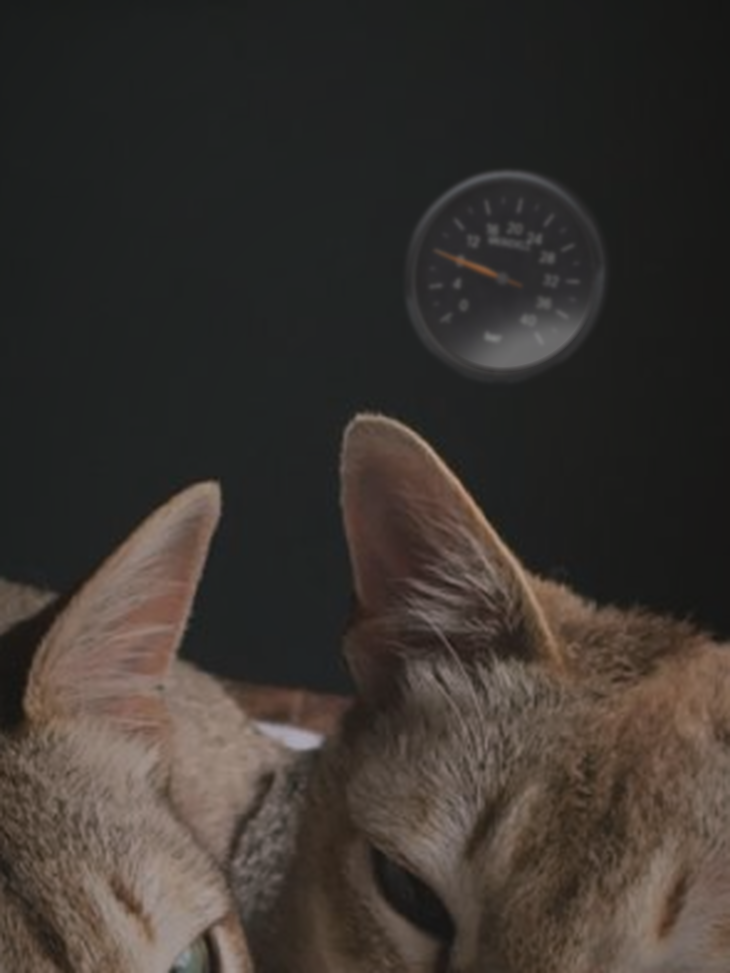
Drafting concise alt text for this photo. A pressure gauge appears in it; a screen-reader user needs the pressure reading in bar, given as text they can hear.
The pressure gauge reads 8 bar
